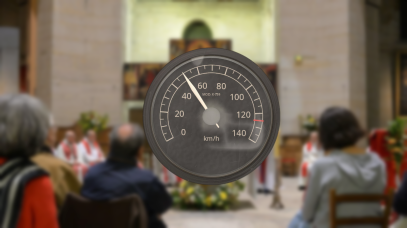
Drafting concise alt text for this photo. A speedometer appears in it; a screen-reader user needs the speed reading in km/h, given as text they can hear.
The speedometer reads 50 km/h
